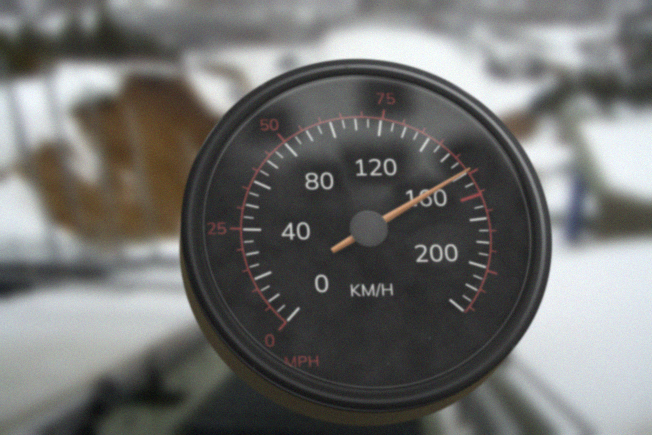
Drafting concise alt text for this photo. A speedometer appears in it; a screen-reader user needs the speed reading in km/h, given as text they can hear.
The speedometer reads 160 km/h
